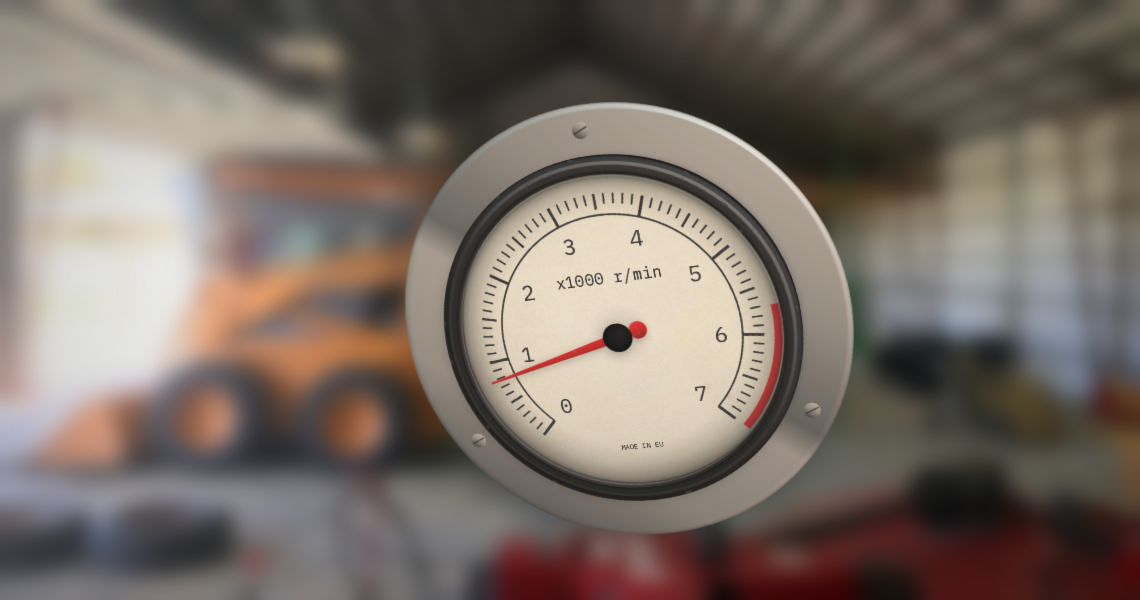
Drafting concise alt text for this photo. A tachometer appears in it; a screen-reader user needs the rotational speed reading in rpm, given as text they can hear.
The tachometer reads 800 rpm
